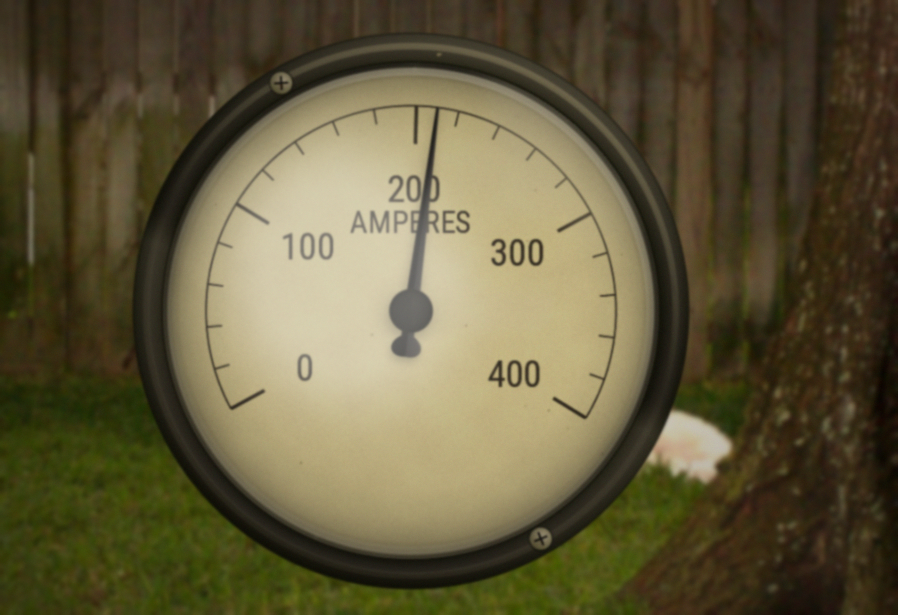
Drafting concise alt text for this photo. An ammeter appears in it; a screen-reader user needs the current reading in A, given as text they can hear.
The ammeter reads 210 A
